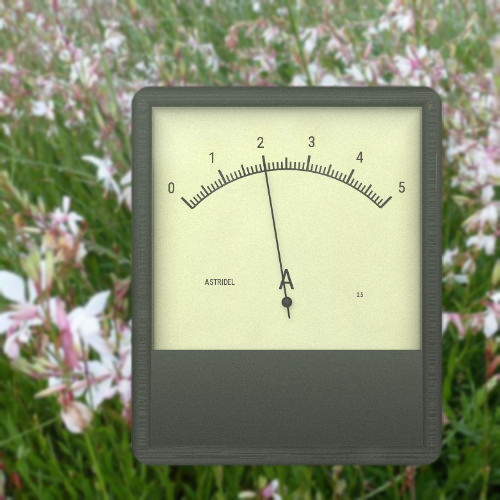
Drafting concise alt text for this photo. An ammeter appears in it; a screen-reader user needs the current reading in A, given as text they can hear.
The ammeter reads 2 A
